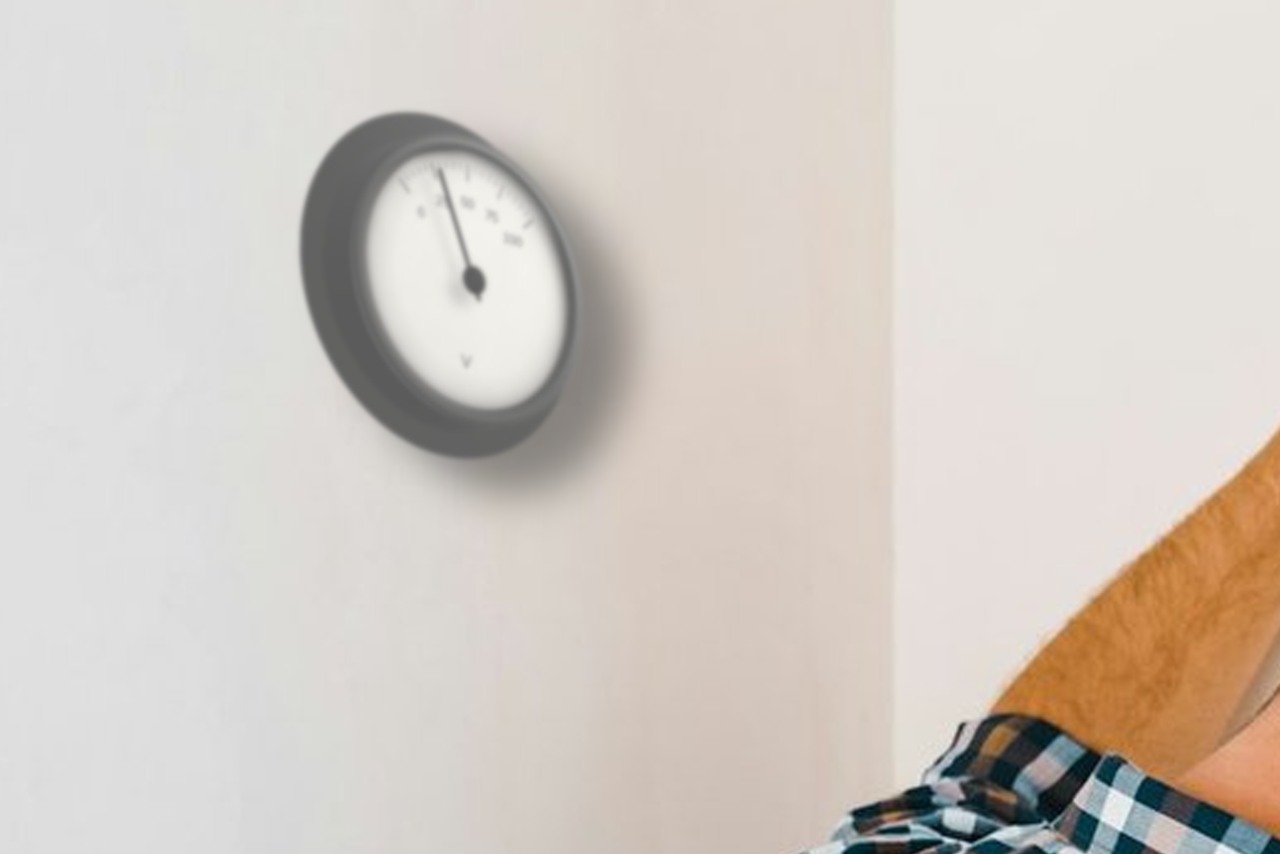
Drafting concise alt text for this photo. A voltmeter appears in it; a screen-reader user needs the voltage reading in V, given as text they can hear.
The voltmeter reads 25 V
